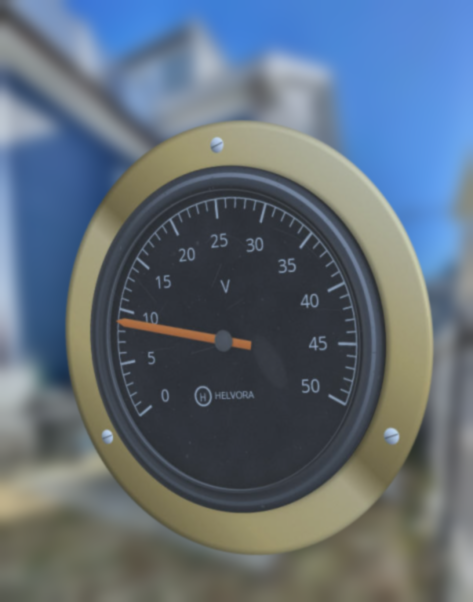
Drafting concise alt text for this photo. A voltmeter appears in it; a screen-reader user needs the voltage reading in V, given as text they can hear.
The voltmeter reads 9 V
